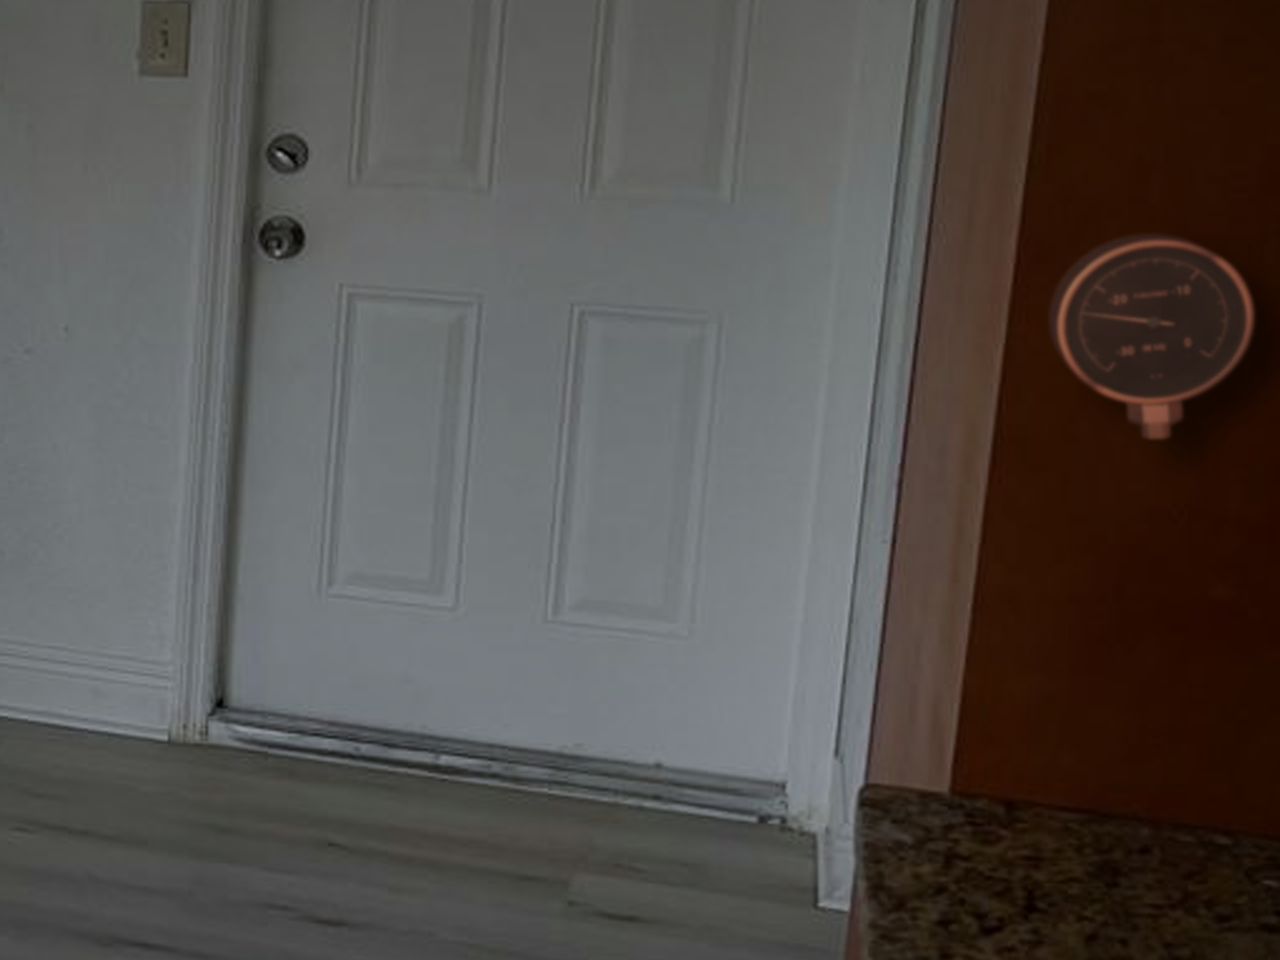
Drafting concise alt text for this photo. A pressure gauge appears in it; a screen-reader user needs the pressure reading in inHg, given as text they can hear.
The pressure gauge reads -23 inHg
